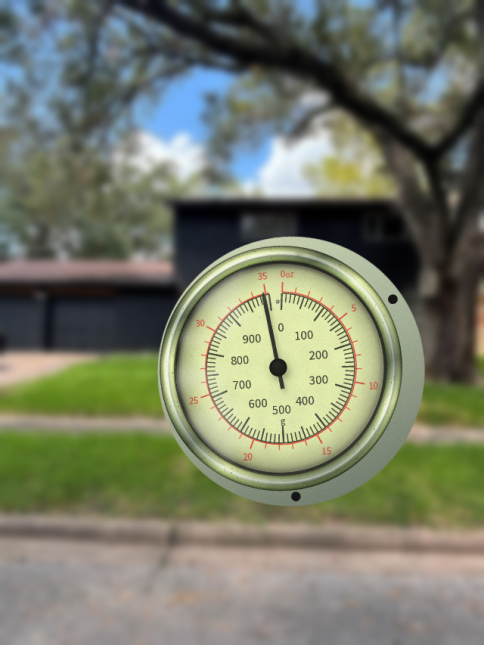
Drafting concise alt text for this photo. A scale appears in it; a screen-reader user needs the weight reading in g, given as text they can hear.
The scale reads 990 g
